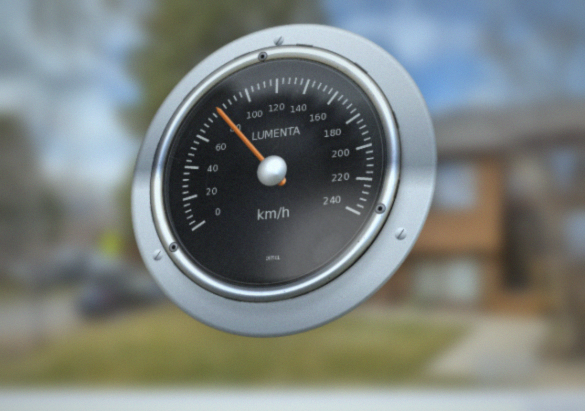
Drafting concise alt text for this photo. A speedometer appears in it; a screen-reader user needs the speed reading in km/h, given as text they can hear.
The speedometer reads 80 km/h
